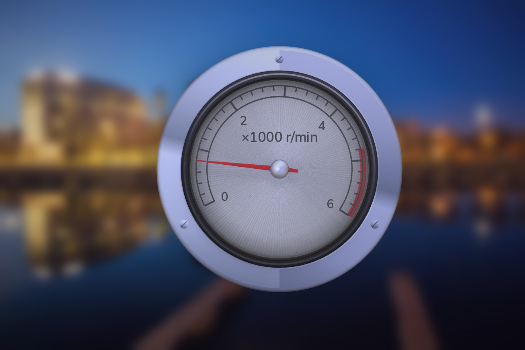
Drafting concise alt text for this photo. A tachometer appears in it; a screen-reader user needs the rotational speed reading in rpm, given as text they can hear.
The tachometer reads 800 rpm
